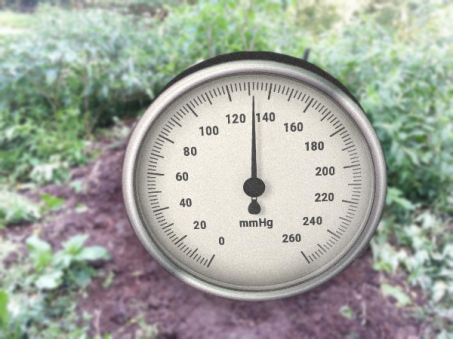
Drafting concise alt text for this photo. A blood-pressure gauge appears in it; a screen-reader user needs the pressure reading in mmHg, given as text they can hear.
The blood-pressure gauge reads 132 mmHg
